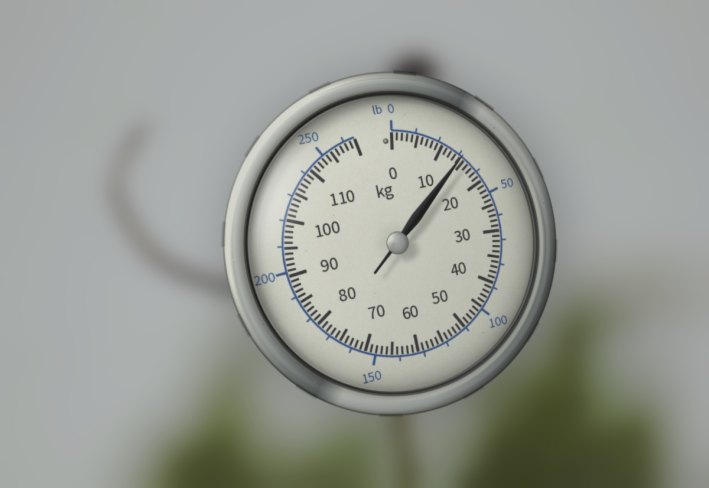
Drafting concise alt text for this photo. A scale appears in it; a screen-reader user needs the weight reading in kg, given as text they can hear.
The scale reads 14 kg
